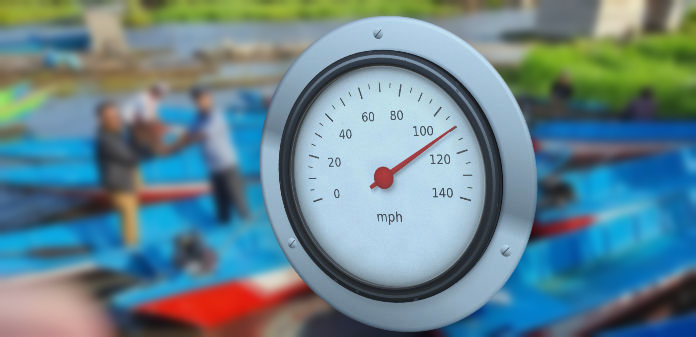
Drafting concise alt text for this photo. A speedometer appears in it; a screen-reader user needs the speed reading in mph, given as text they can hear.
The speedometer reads 110 mph
